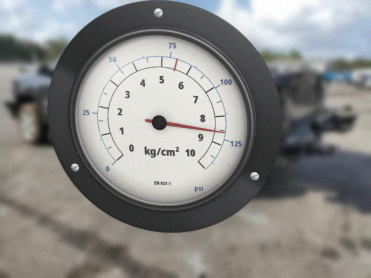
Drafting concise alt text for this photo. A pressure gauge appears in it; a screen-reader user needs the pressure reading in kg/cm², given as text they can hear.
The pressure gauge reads 8.5 kg/cm²
